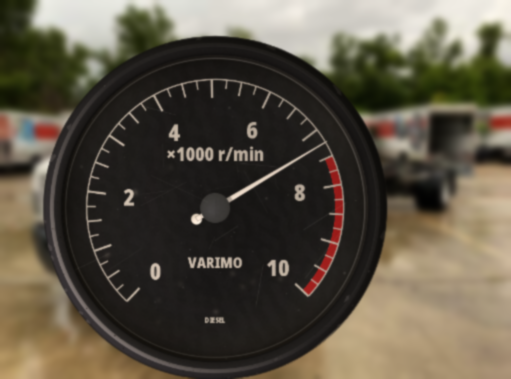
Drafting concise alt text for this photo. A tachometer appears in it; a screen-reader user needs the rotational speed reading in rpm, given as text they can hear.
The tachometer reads 7250 rpm
